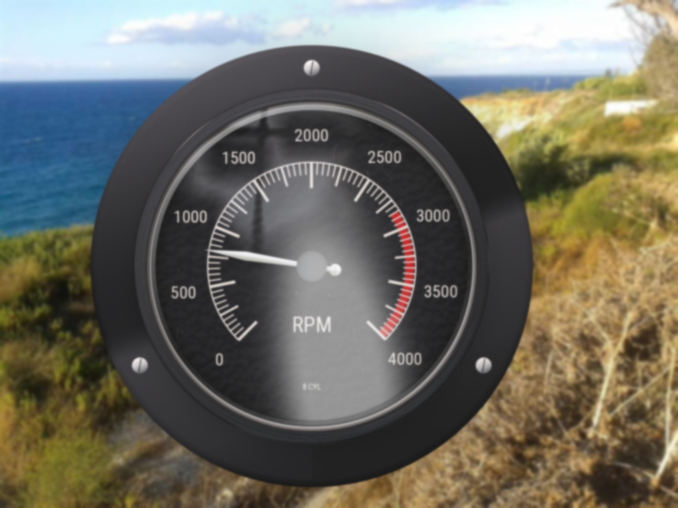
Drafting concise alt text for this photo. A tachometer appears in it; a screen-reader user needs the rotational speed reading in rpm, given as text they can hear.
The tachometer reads 800 rpm
